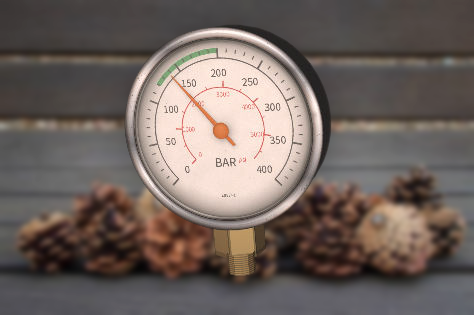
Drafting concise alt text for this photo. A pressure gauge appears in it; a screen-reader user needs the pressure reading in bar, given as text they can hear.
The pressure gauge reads 140 bar
